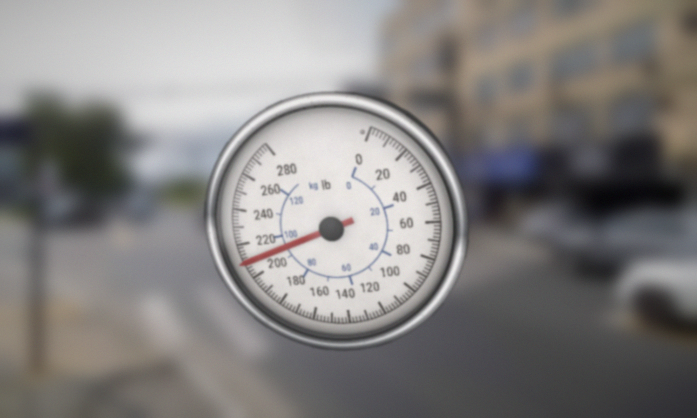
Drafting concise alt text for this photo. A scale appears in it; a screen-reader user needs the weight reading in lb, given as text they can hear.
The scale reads 210 lb
